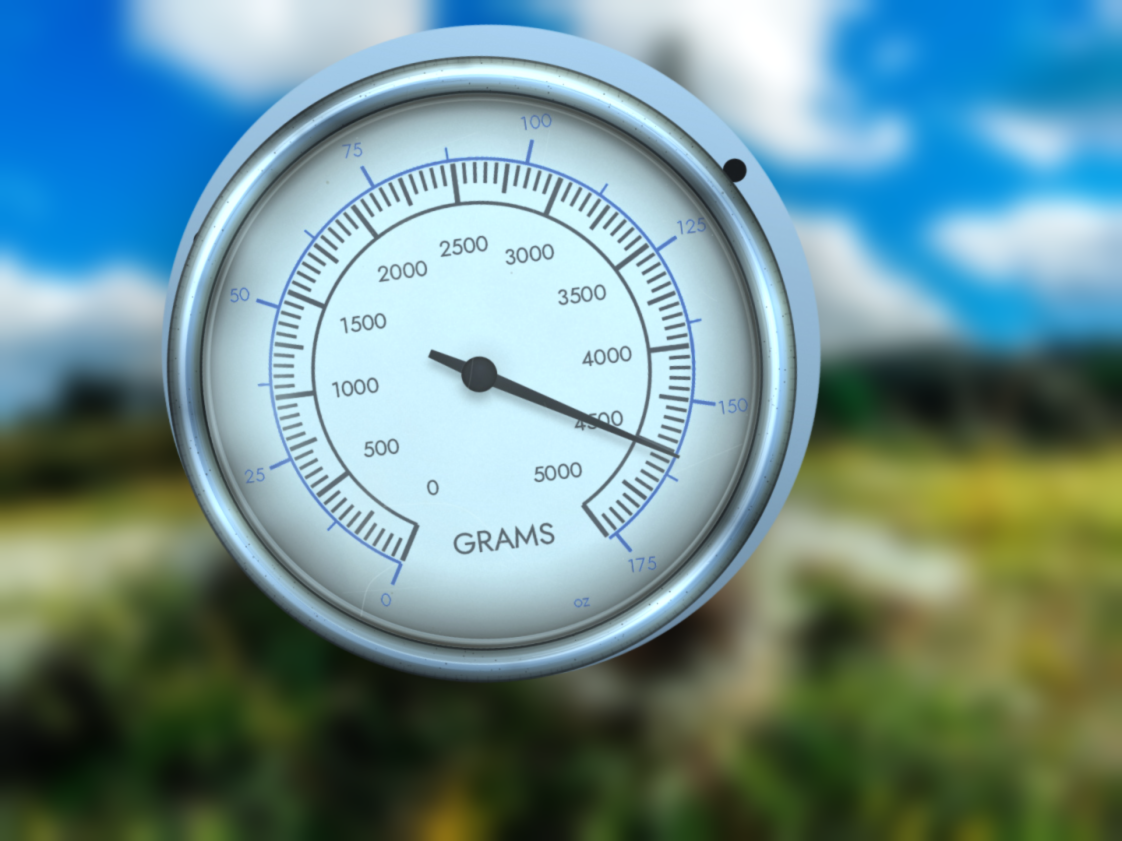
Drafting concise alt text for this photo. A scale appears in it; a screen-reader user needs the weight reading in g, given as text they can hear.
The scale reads 4500 g
